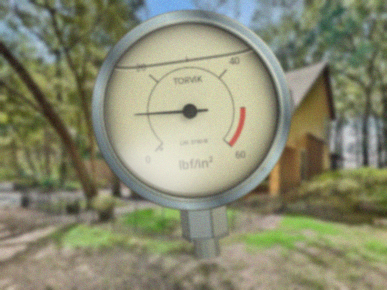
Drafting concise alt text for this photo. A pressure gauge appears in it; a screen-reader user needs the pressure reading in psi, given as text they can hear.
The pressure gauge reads 10 psi
